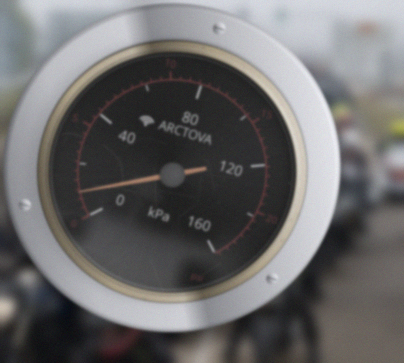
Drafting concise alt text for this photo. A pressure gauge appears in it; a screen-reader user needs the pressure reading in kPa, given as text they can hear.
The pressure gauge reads 10 kPa
